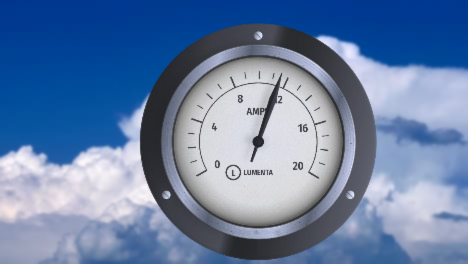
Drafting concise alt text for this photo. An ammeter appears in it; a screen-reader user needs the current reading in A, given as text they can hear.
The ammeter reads 11.5 A
